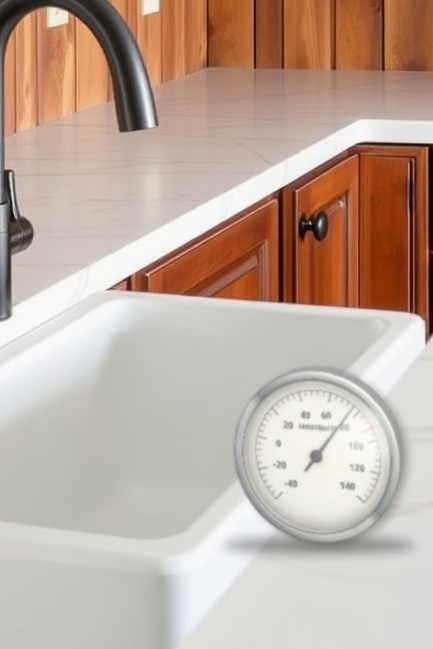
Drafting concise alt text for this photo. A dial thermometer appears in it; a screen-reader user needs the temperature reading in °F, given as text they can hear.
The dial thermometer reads 76 °F
